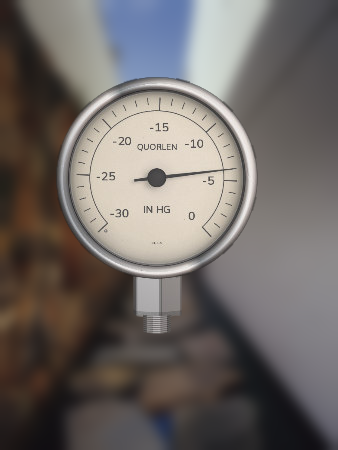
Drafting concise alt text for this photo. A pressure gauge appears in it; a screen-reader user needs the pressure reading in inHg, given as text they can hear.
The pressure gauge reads -6 inHg
